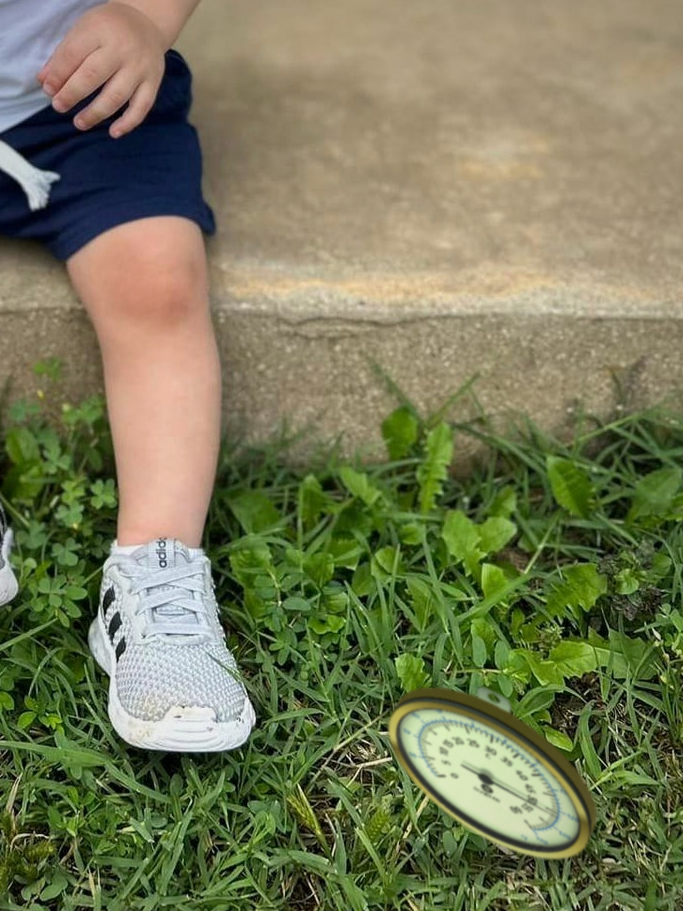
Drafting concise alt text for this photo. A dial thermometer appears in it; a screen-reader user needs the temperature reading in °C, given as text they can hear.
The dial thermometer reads 50 °C
